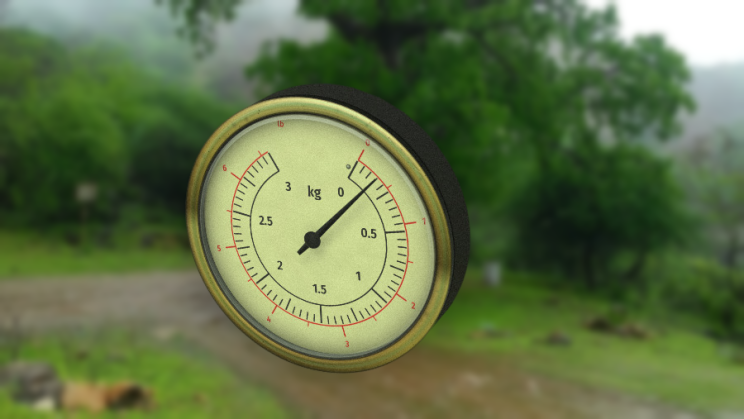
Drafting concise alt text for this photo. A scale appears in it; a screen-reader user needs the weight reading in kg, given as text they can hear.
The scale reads 0.15 kg
